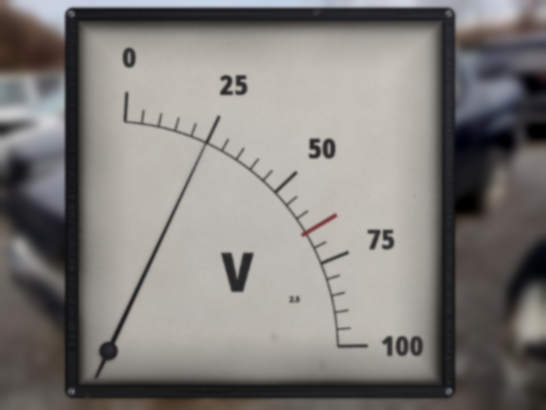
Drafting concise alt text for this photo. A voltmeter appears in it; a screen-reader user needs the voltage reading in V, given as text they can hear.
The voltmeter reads 25 V
